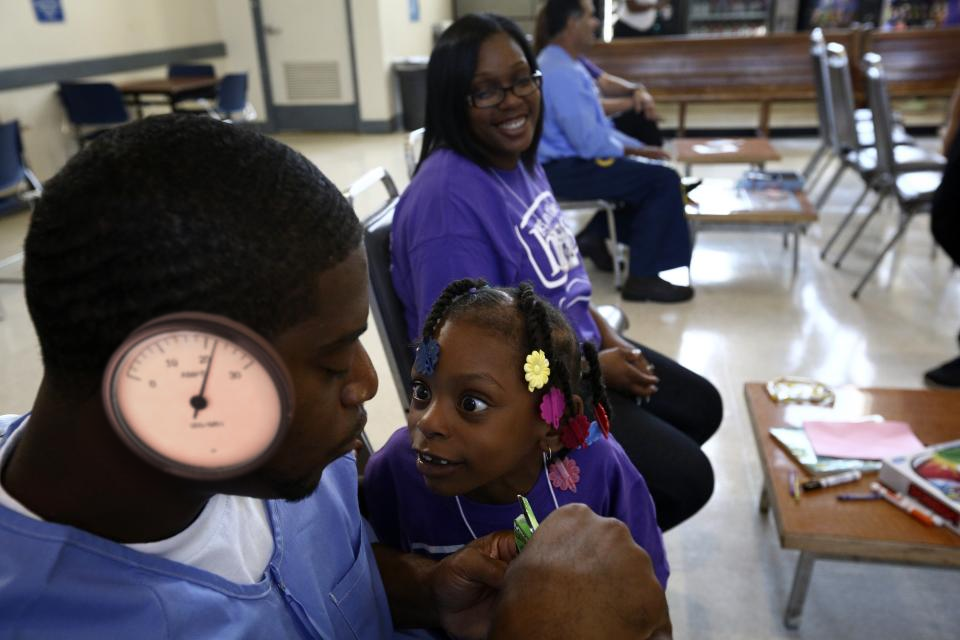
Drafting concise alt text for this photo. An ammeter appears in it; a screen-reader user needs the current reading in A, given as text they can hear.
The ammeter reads 22 A
